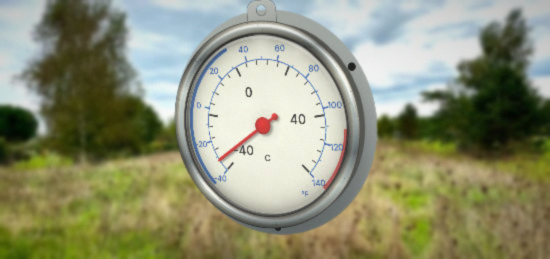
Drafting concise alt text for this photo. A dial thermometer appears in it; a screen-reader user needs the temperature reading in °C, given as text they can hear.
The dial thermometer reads -36 °C
